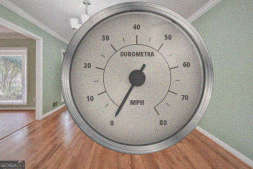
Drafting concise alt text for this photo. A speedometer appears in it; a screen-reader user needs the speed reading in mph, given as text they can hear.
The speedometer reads 0 mph
